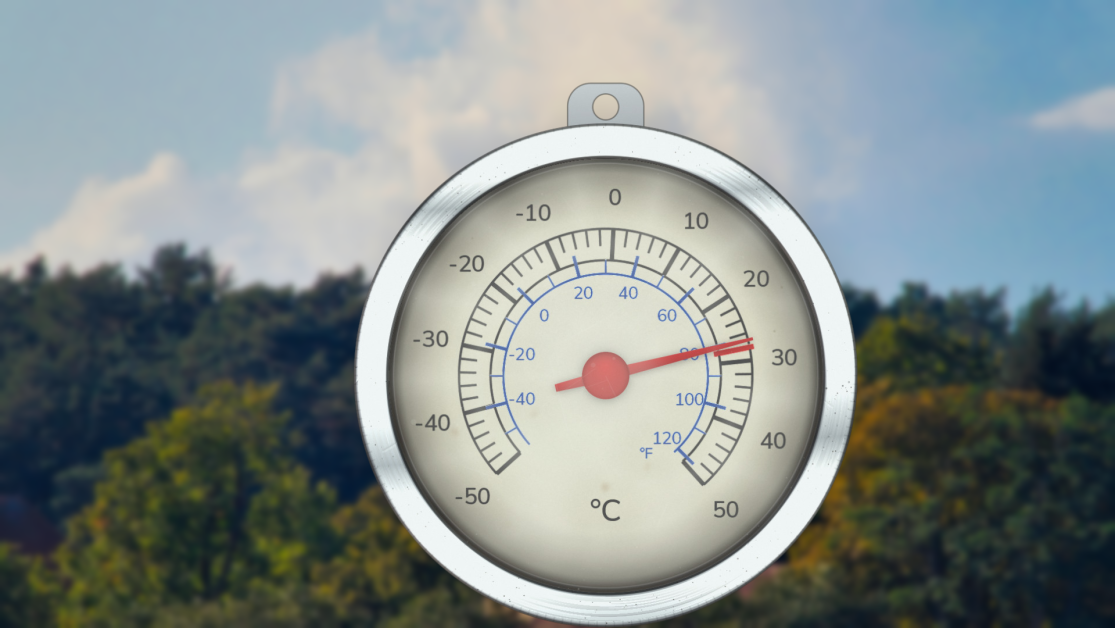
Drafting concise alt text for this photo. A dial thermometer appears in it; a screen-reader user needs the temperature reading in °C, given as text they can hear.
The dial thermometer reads 27 °C
